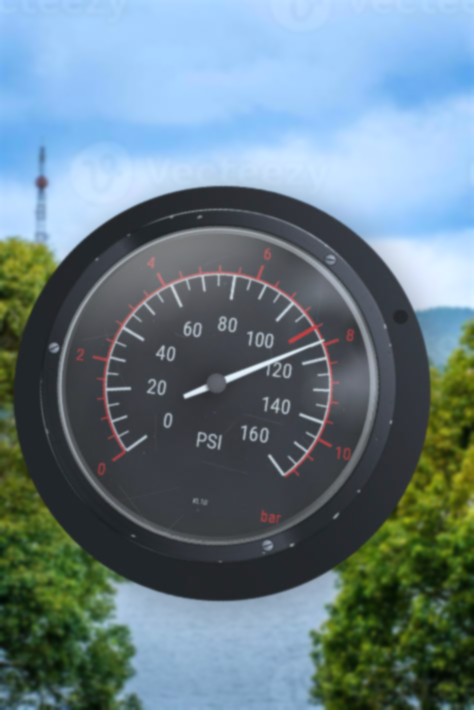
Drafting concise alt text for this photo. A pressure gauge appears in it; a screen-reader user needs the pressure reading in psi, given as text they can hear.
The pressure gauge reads 115 psi
